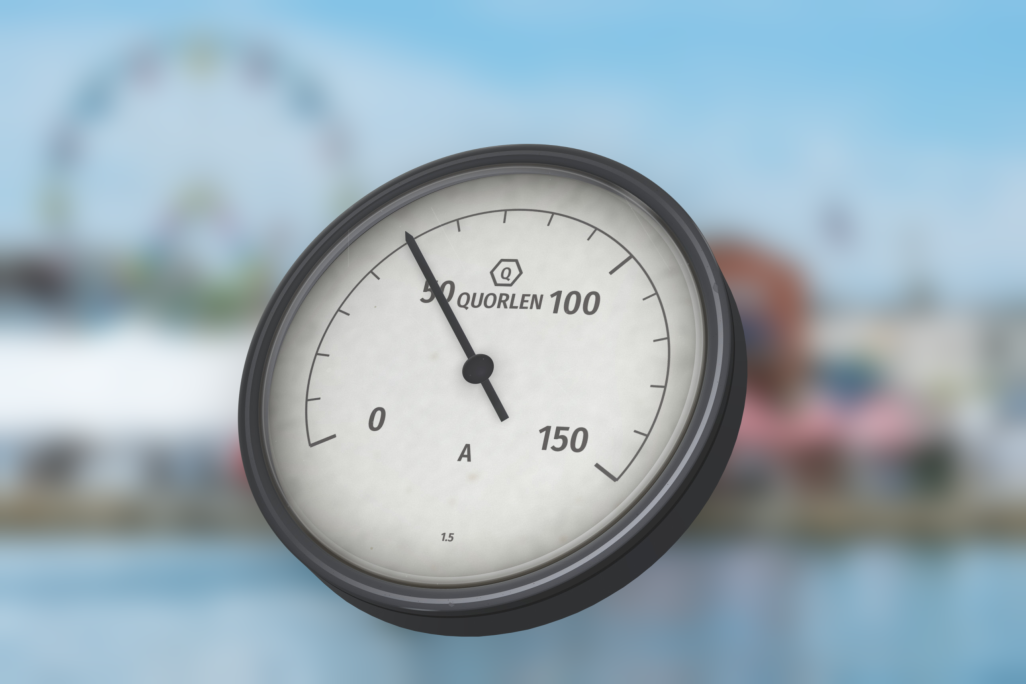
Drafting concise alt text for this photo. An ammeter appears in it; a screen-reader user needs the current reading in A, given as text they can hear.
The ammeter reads 50 A
